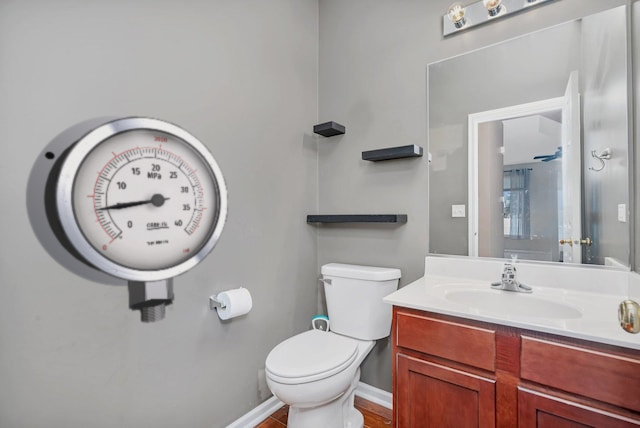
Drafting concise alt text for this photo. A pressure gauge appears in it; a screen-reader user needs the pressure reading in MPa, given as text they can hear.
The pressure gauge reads 5 MPa
